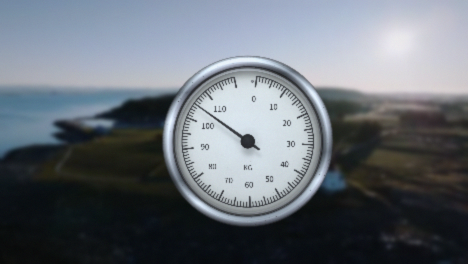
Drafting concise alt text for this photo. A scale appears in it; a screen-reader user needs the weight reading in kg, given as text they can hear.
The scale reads 105 kg
